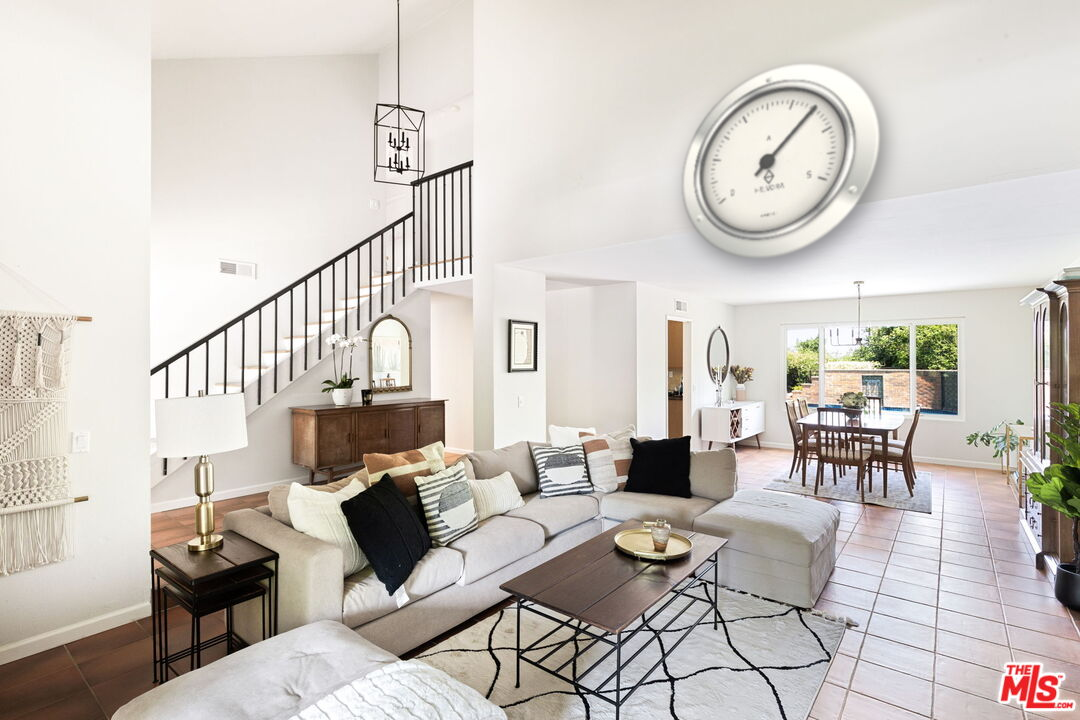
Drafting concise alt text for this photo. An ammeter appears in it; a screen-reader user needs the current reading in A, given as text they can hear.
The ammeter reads 3.5 A
